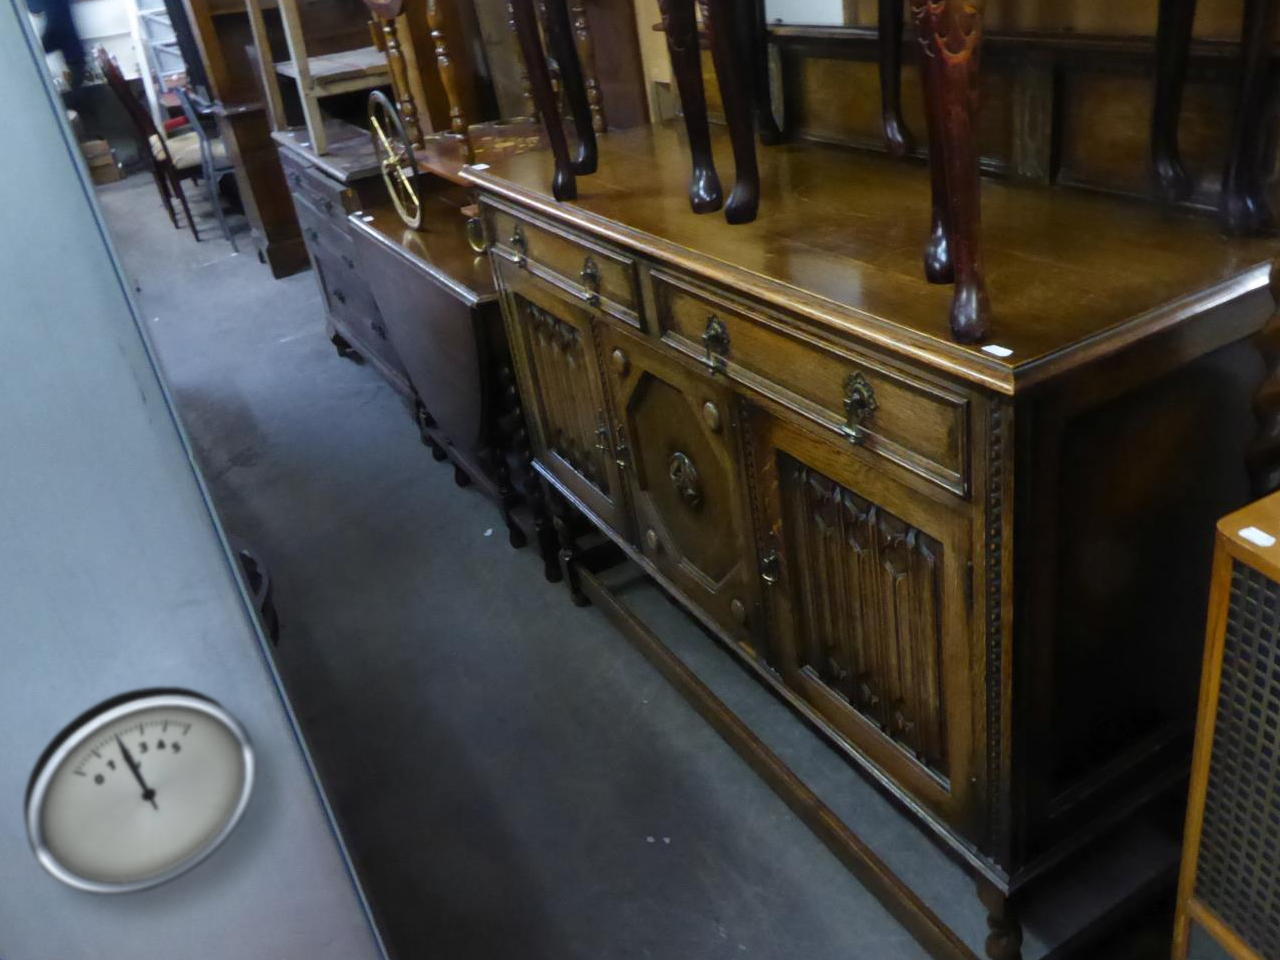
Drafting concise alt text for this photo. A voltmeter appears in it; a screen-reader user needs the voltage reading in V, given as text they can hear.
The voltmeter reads 2 V
